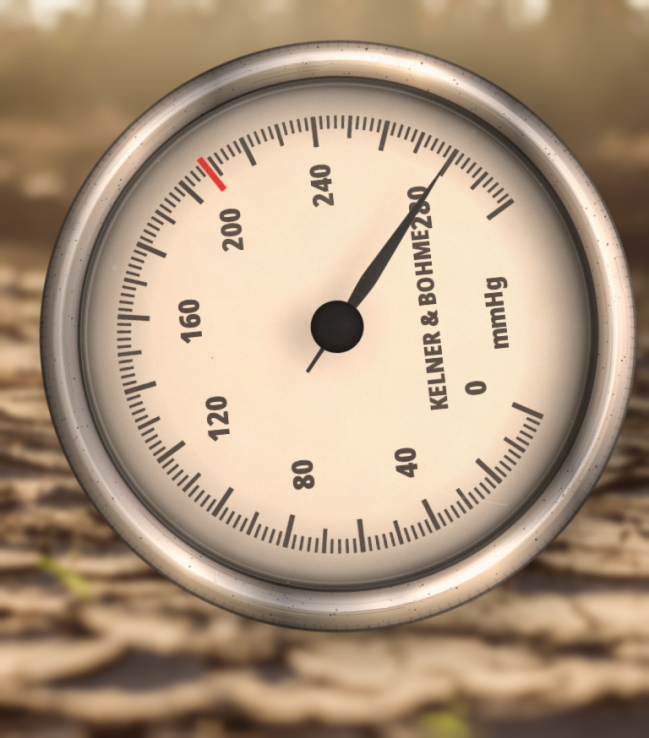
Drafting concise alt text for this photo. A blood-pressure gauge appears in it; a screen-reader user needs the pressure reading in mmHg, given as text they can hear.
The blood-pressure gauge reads 280 mmHg
